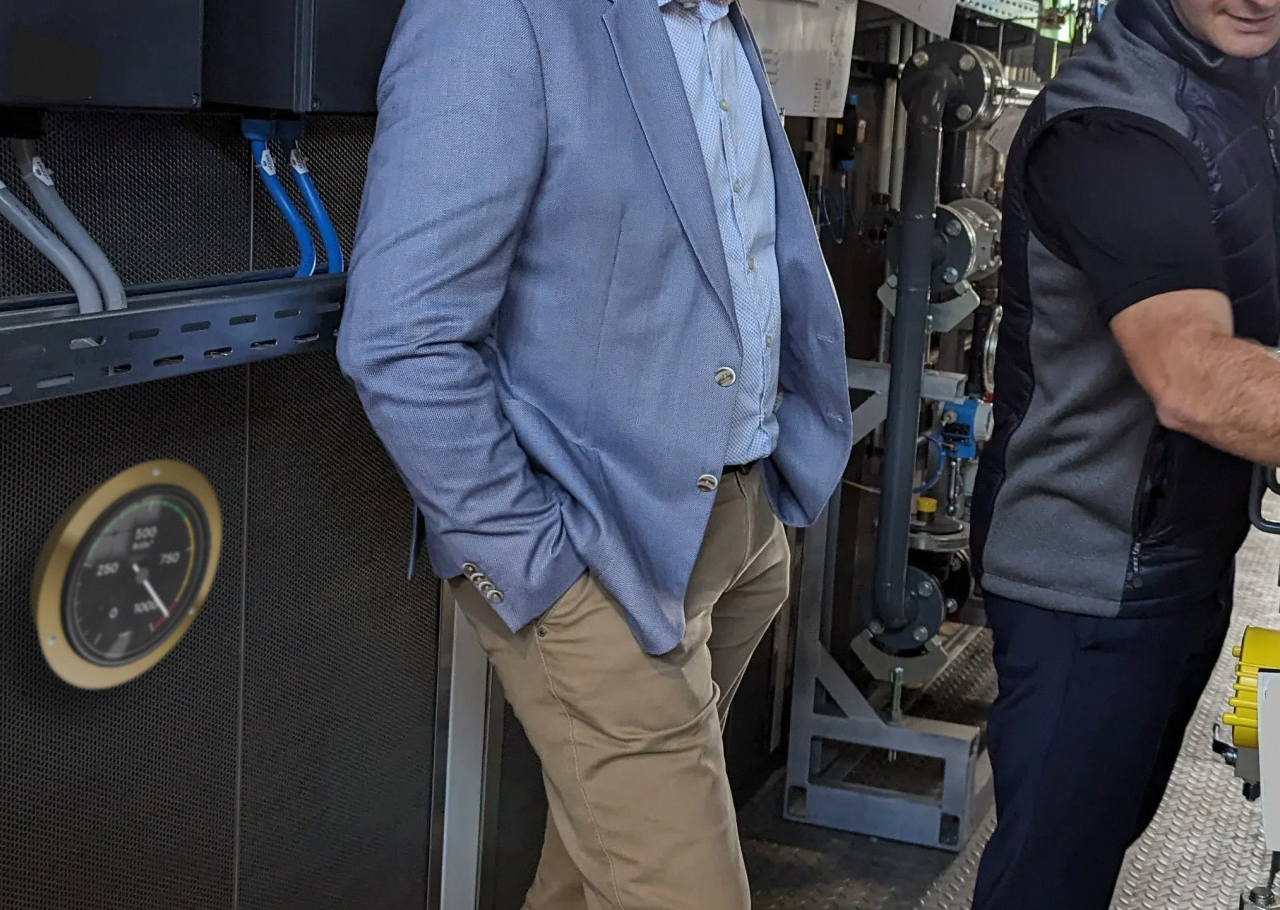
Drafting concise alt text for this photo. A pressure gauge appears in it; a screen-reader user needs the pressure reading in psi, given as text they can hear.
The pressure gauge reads 950 psi
